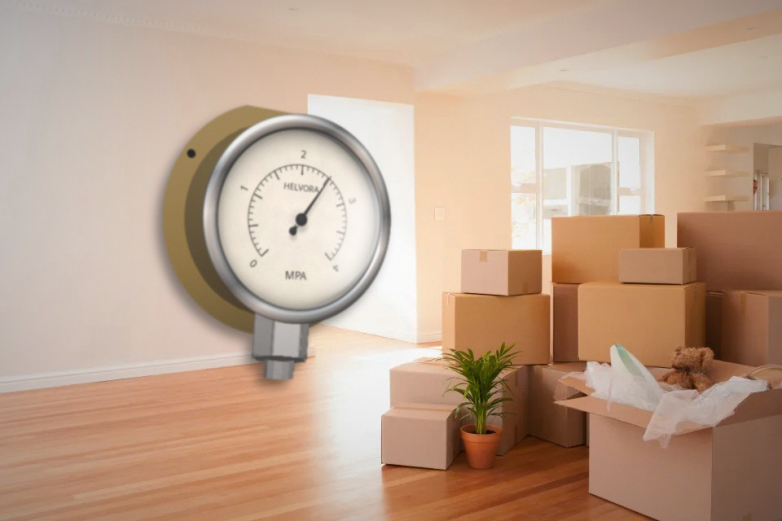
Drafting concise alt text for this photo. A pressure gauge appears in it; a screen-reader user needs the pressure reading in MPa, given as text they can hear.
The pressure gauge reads 2.5 MPa
